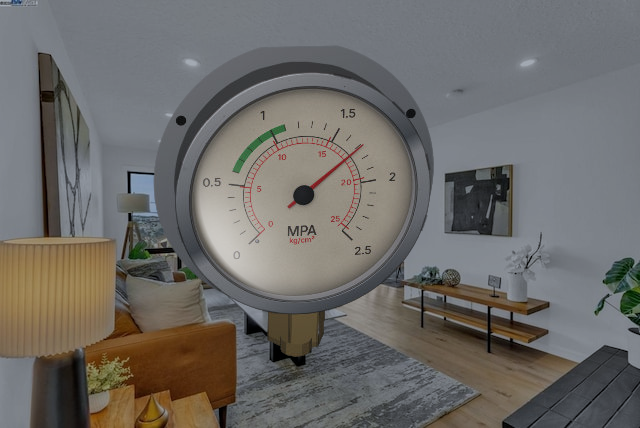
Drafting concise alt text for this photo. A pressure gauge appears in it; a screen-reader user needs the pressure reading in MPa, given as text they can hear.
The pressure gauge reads 1.7 MPa
